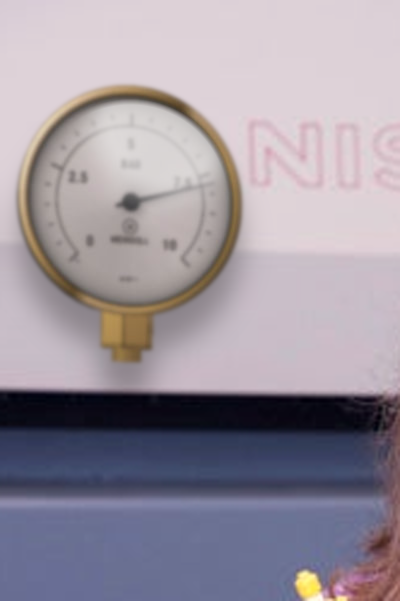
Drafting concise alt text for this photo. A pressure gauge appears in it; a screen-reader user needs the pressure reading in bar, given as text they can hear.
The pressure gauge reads 7.75 bar
